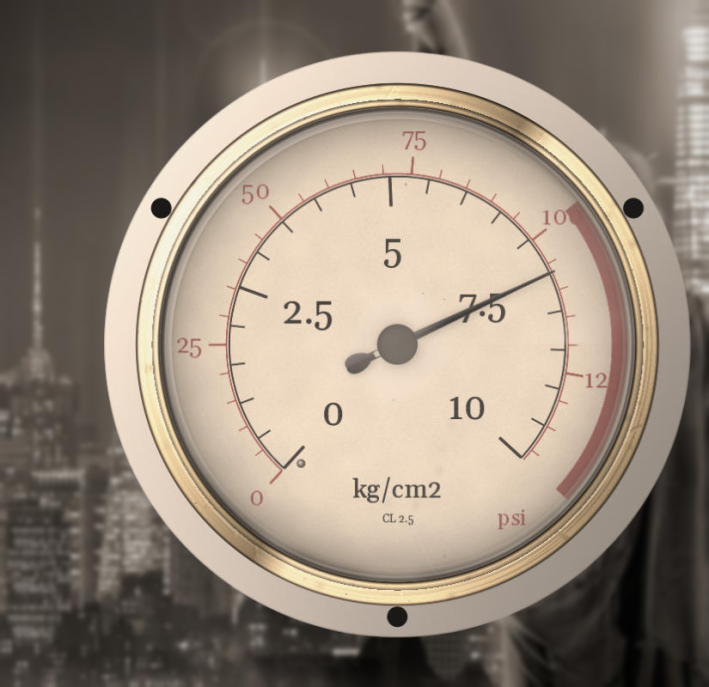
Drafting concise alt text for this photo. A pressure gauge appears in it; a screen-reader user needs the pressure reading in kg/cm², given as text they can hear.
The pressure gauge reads 7.5 kg/cm²
